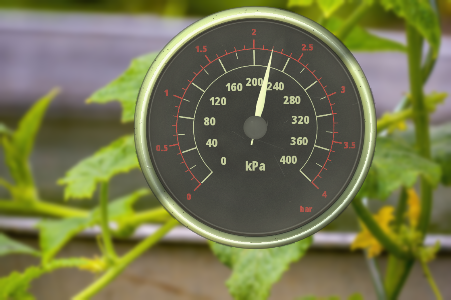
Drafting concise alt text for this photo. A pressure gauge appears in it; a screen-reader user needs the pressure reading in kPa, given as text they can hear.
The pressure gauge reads 220 kPa
